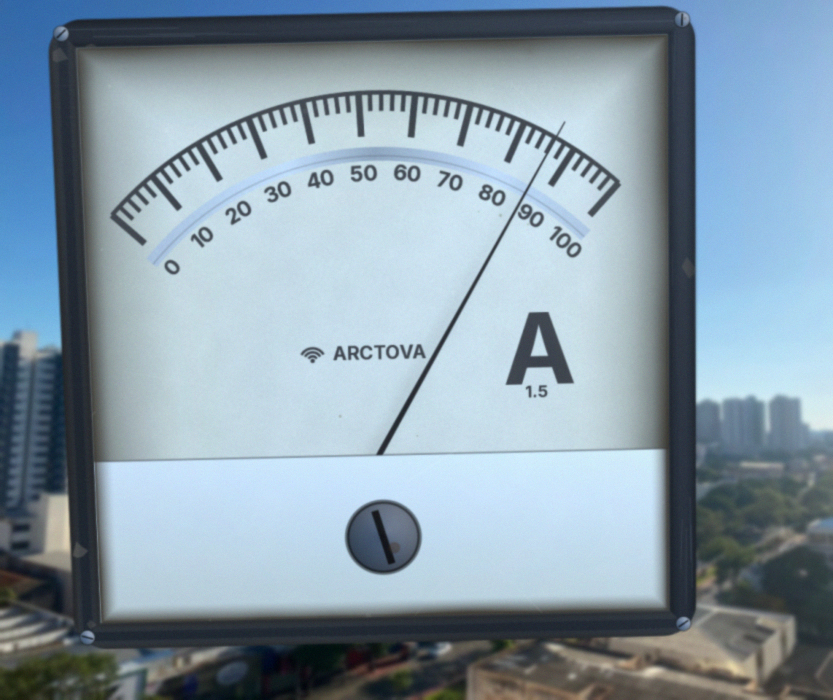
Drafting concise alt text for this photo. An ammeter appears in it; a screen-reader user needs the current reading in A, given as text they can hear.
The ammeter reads 86 A
